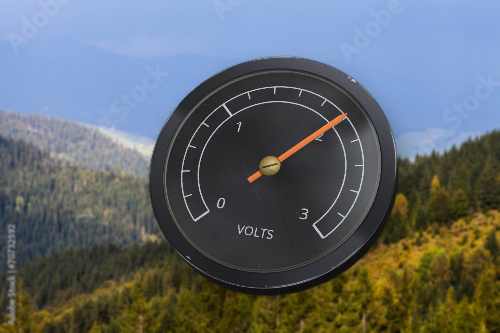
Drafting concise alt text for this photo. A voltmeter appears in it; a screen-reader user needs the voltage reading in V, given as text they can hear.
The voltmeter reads 2 V
